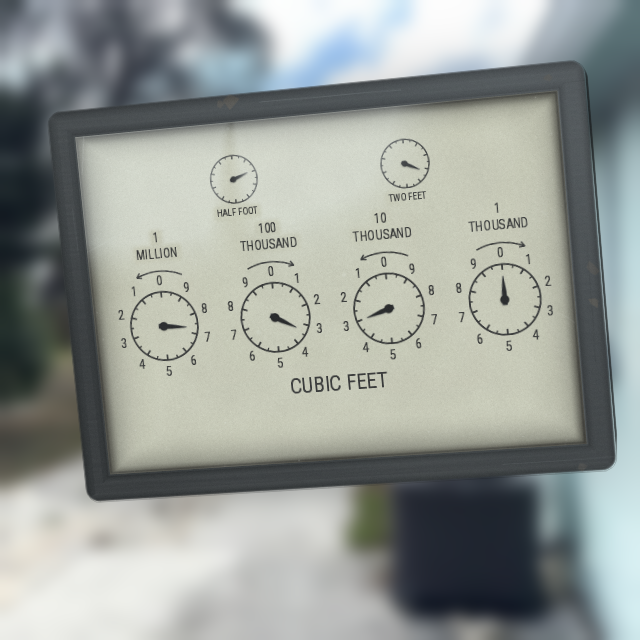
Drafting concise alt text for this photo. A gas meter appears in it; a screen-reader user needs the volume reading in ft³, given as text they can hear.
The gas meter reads 733000 ft³
